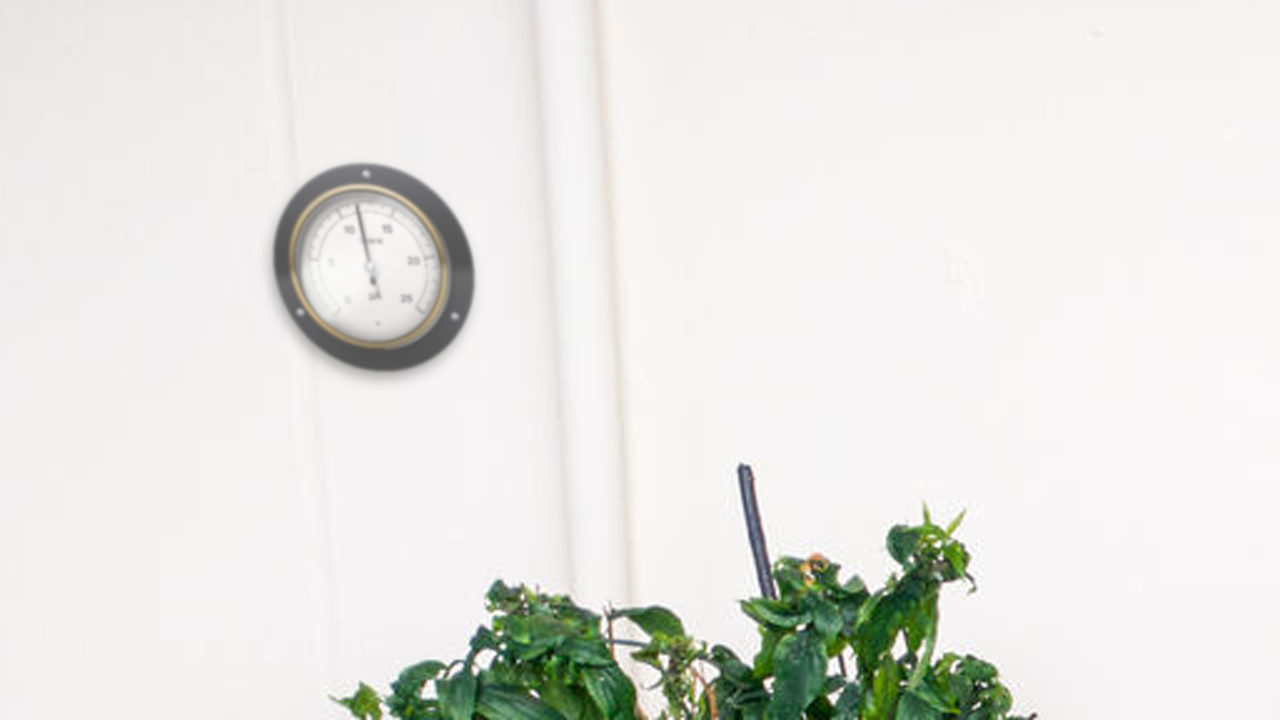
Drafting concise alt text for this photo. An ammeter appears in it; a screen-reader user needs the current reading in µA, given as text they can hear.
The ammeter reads 12 µA
